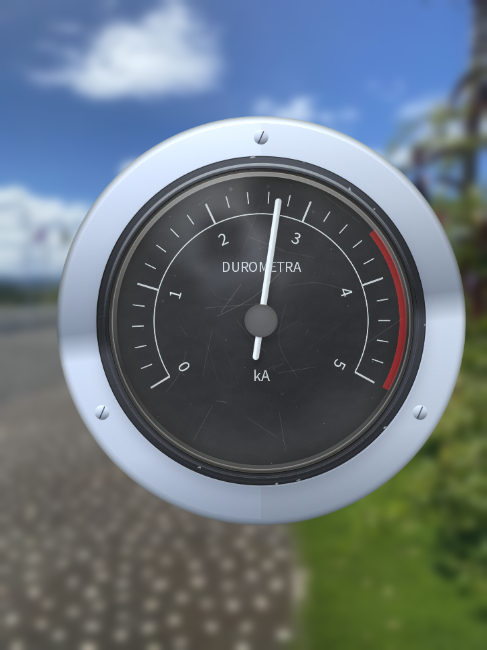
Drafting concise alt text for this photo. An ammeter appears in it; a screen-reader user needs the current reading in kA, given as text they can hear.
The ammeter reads 2.7 kA
